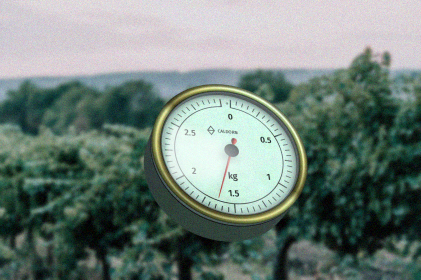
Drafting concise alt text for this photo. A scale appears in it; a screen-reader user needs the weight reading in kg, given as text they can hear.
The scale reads 1.65 kg
